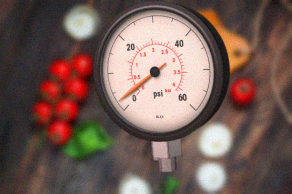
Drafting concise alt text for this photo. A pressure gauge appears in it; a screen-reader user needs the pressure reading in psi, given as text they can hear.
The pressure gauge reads 2.5 psi
